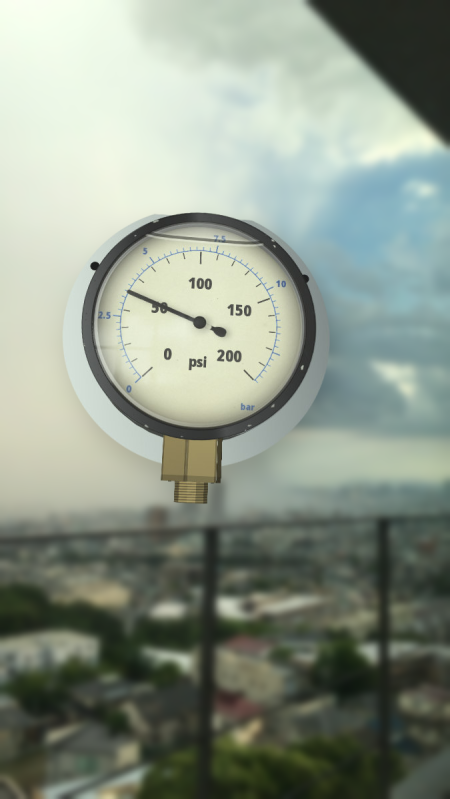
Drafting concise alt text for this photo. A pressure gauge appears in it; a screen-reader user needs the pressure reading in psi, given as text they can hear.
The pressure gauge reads 50 psi
